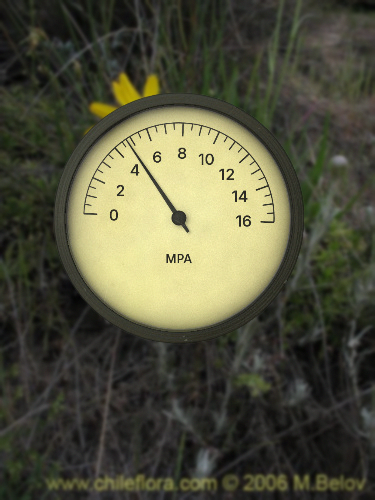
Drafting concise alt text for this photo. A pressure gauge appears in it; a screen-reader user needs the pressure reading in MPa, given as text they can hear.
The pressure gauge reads 4.75 MPa
